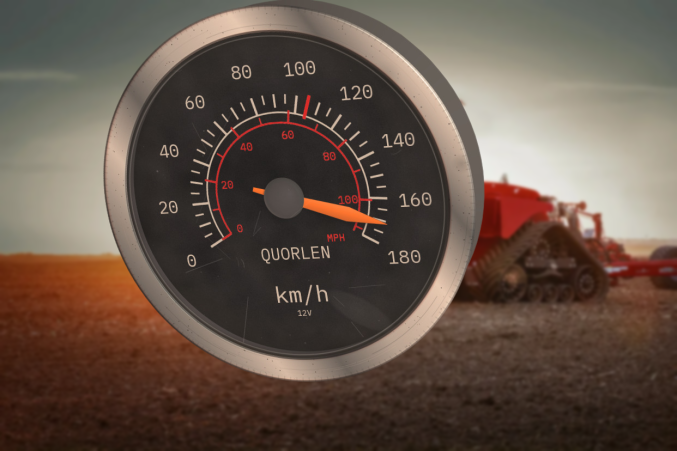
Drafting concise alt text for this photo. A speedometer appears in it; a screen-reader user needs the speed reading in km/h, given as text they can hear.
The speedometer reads 170 km/h
